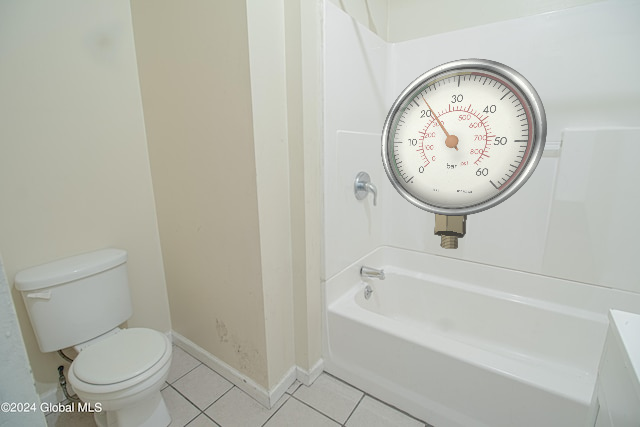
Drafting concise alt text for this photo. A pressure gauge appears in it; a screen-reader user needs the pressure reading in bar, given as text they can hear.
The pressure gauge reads 22 bar
